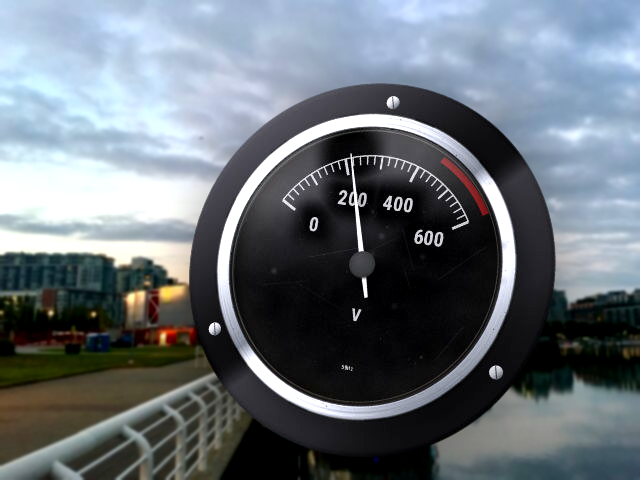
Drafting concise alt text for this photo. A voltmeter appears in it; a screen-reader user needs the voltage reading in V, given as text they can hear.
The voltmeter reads 220 V
